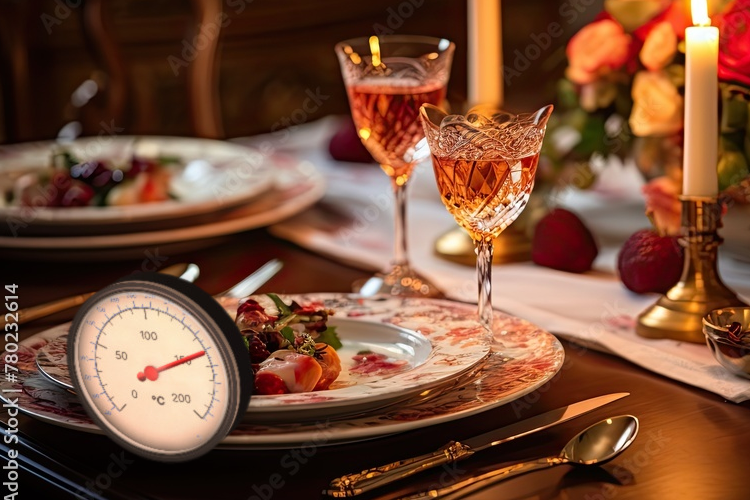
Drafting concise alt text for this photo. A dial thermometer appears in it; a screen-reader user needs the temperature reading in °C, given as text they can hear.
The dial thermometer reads 150 °C
